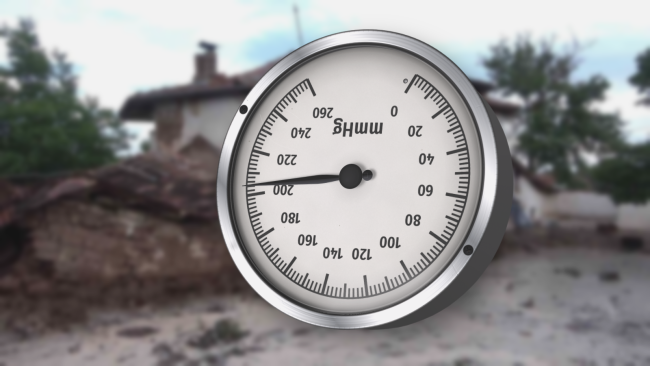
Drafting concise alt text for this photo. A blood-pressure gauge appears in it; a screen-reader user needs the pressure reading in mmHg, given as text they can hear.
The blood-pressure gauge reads 204 mmHg
